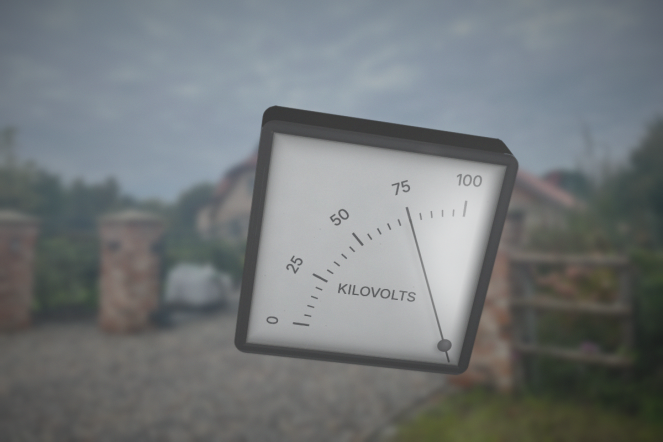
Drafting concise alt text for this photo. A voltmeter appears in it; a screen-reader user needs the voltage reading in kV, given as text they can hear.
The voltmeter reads 75 kV
